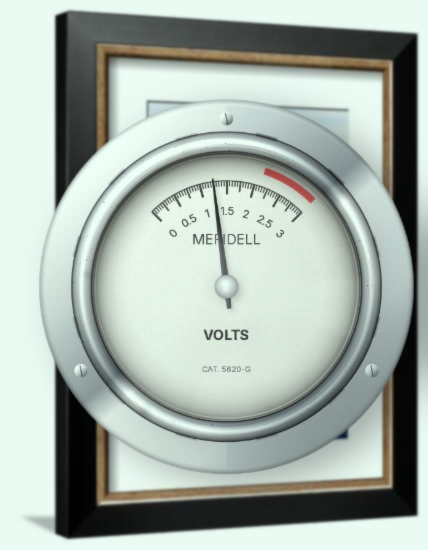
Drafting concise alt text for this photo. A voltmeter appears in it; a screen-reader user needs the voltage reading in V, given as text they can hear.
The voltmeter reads 1.25 V
